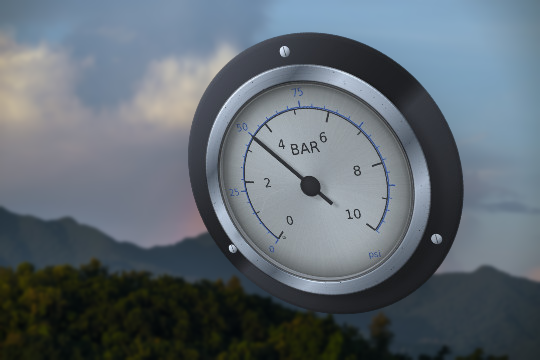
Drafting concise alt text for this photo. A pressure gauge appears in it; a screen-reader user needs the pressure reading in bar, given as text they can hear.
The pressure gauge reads 3.5 bar
